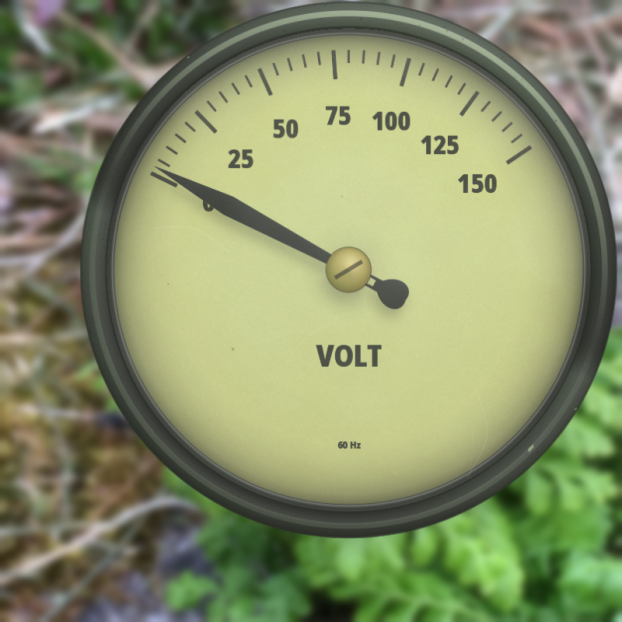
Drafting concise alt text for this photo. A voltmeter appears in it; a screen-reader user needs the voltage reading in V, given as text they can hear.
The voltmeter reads 2.5 V
